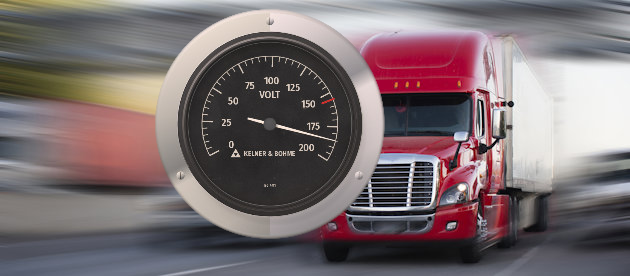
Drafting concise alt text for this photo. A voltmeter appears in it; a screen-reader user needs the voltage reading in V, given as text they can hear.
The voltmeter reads 185 V
